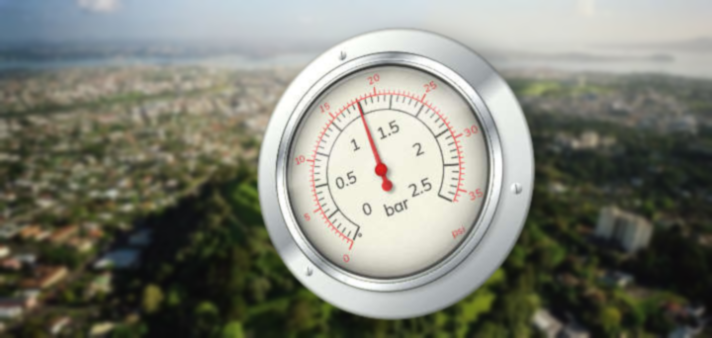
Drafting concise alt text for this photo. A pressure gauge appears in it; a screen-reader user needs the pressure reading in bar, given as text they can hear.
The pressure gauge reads 1.25 bar
